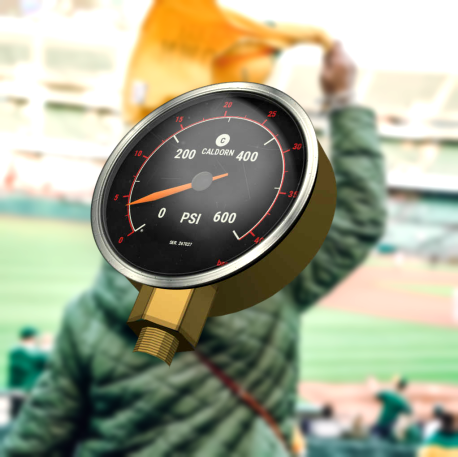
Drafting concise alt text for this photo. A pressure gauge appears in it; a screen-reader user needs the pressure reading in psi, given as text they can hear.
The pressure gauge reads 50 psi
